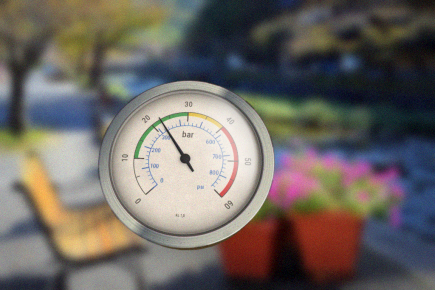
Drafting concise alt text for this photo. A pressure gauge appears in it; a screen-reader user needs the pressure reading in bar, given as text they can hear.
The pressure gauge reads 22.5 bar
